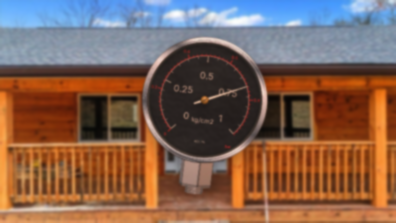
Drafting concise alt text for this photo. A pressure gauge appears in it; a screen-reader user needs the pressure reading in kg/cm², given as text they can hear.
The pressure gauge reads 0.75 kg/cm²
